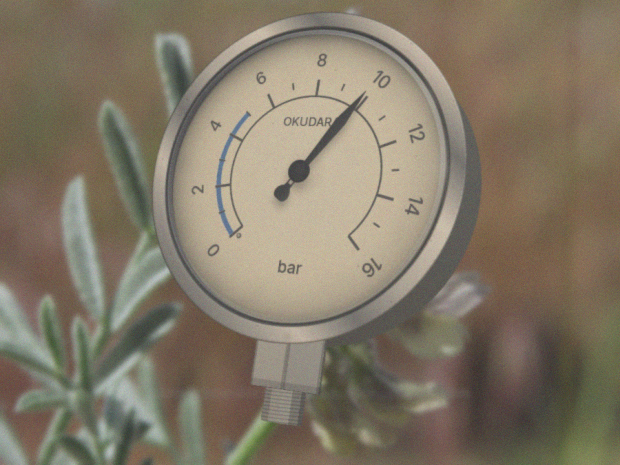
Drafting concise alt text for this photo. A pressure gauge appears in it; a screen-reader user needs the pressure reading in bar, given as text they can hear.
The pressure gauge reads 10 bar
